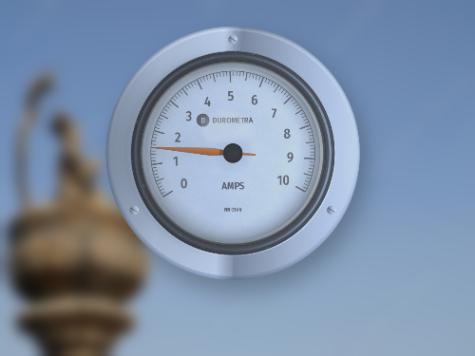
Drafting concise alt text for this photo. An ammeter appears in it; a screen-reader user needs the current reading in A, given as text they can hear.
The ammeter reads 1.5 A
